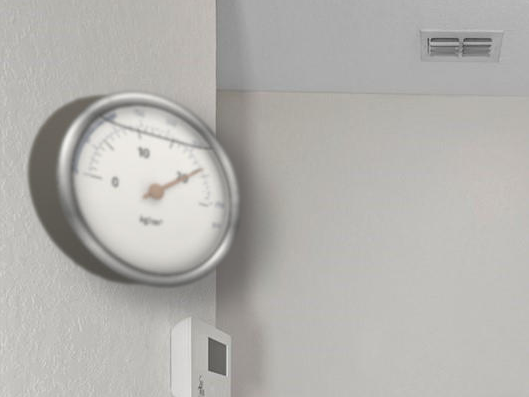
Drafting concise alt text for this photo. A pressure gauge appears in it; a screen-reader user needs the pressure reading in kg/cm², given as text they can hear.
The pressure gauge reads 20 kg/cm²
